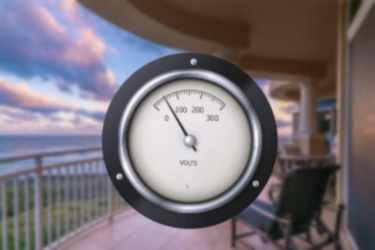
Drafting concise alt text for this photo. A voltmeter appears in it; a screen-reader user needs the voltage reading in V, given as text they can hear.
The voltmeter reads 50 V
